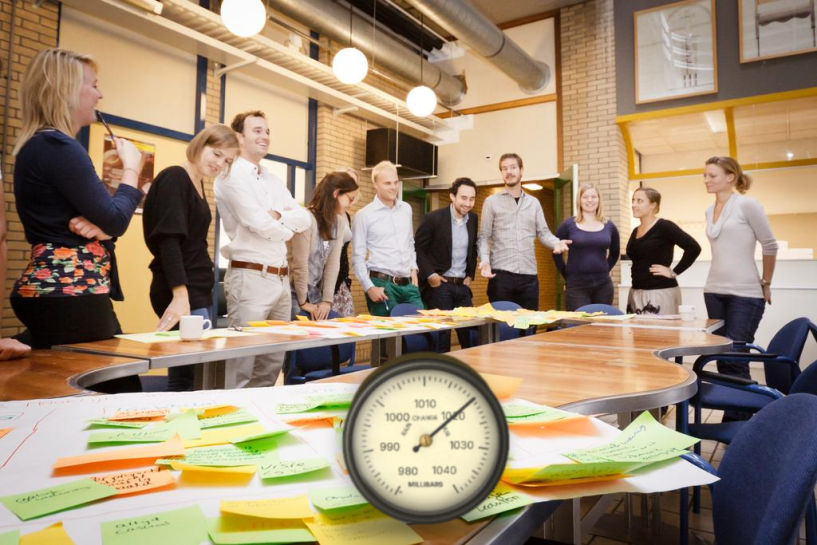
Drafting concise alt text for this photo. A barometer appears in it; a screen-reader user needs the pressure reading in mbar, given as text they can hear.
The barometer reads 1020 mbar
